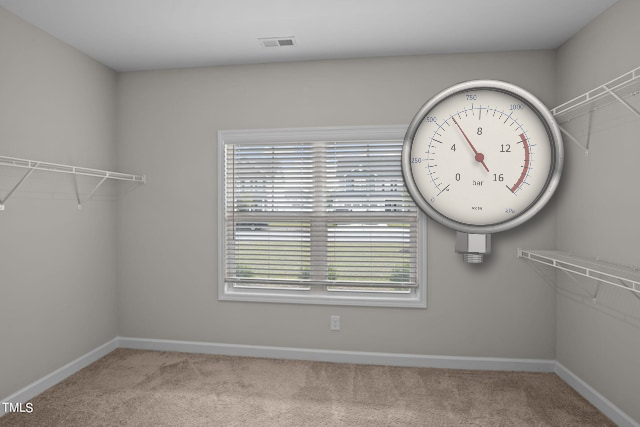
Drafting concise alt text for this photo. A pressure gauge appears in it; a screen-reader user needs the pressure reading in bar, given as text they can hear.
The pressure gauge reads 6 bar
